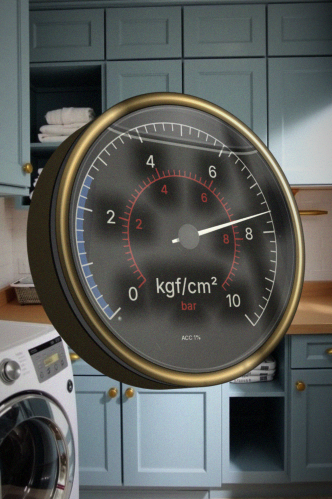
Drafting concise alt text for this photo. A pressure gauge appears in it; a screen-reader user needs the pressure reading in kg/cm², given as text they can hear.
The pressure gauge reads 7.6 kg/cm²
